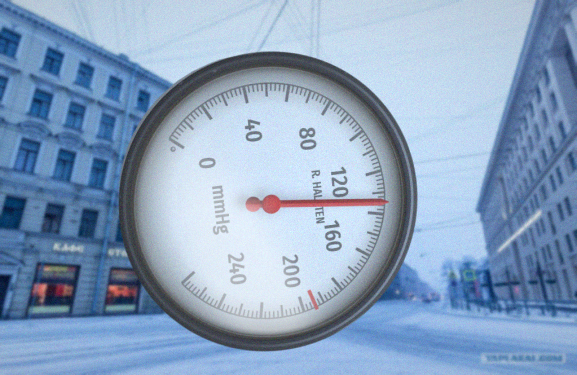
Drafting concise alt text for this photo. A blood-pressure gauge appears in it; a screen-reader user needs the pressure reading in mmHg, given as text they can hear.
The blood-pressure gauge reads 134 mmHg
